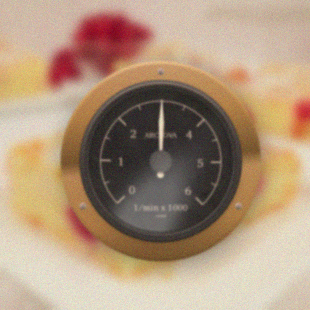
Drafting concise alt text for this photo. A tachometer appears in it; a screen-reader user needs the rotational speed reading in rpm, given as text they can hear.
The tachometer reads 3000 rpm
